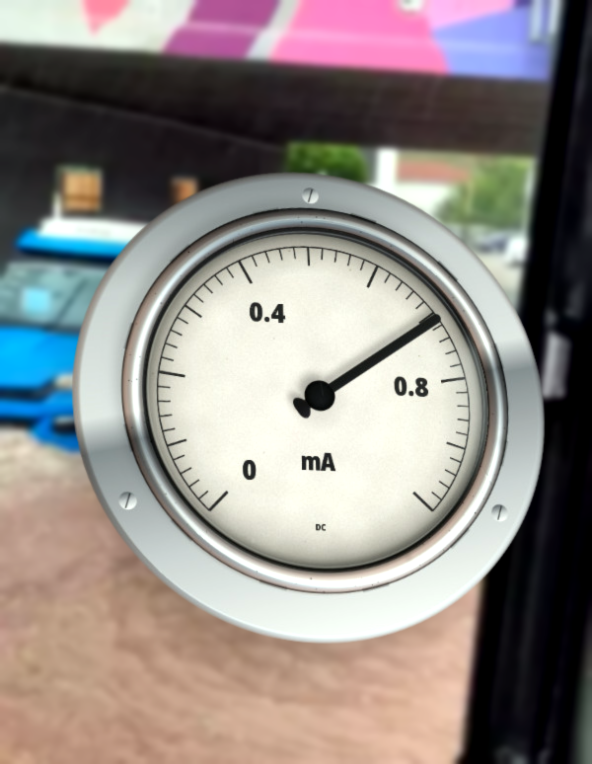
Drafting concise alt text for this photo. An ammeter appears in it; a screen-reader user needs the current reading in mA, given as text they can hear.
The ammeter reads 0.71 mA
